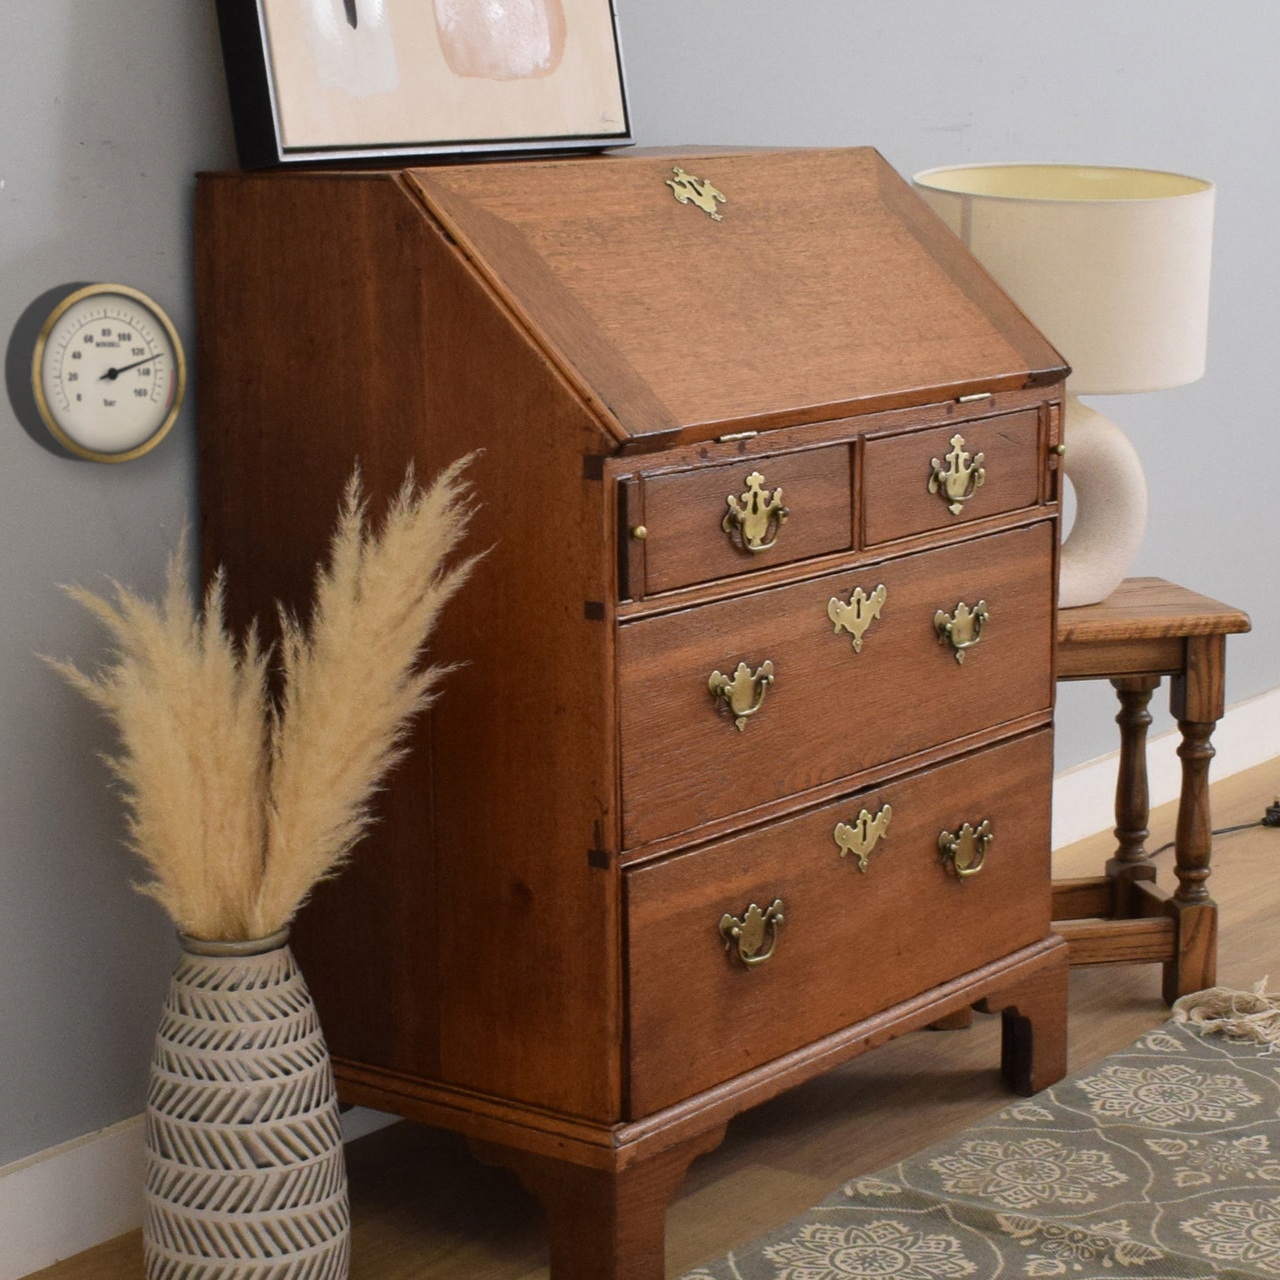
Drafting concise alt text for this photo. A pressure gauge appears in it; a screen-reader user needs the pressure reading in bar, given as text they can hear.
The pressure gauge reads 130 bar
